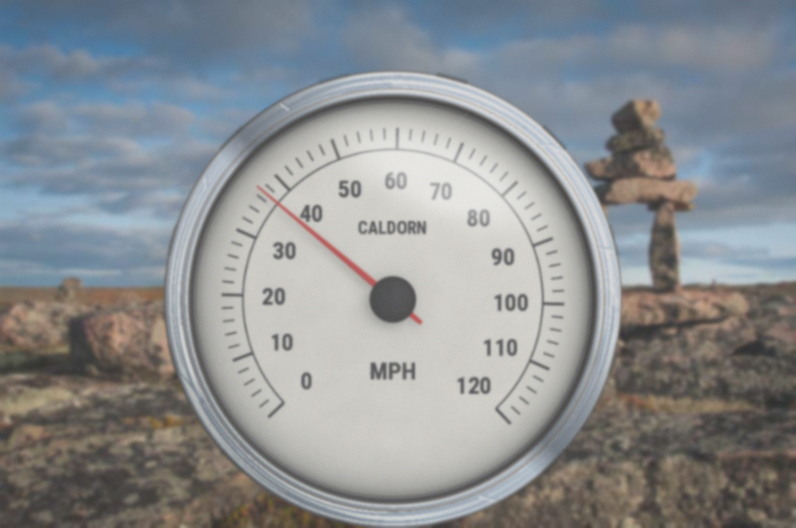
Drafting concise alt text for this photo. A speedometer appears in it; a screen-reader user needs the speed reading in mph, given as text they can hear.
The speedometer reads 37 mph
